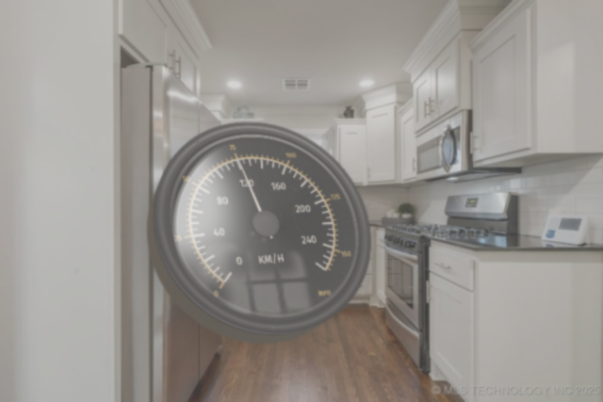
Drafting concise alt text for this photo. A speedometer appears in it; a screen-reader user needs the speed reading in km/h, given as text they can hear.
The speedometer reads 120 km/h
